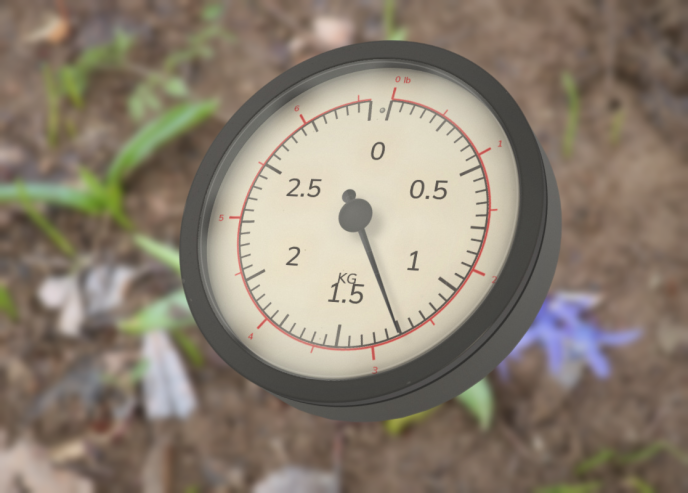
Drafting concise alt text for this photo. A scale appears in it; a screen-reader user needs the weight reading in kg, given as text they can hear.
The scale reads 1.25 kg
